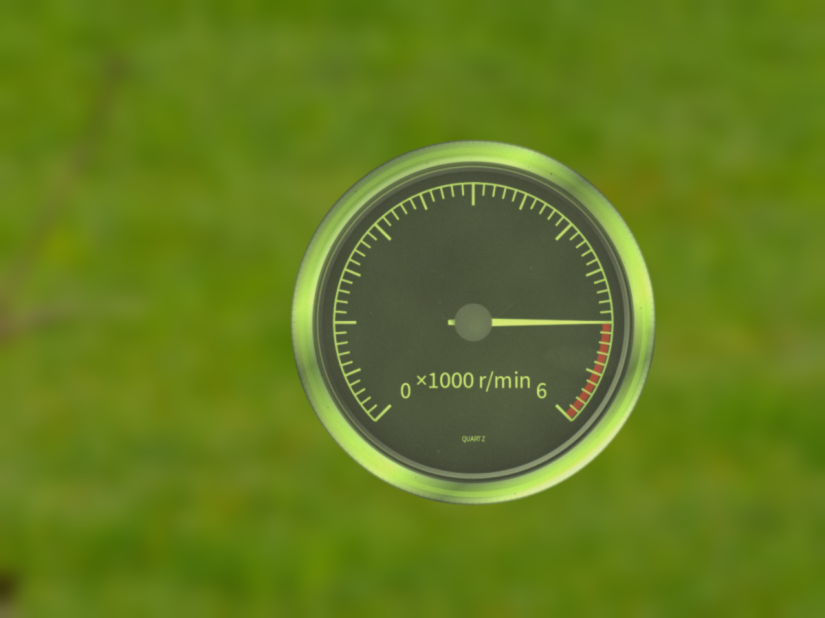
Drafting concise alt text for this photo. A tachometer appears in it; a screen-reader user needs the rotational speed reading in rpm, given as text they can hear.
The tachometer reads 5000 rpm
